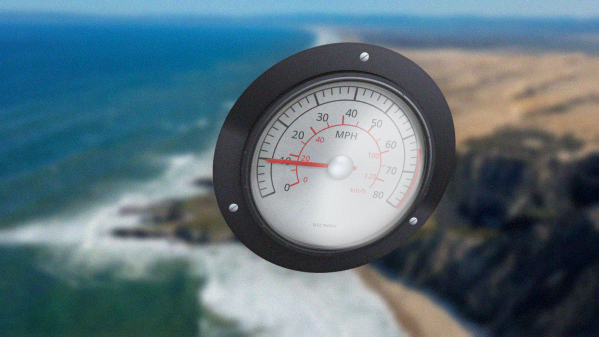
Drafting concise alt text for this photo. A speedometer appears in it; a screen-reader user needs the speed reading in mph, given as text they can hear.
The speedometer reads 10 mph
